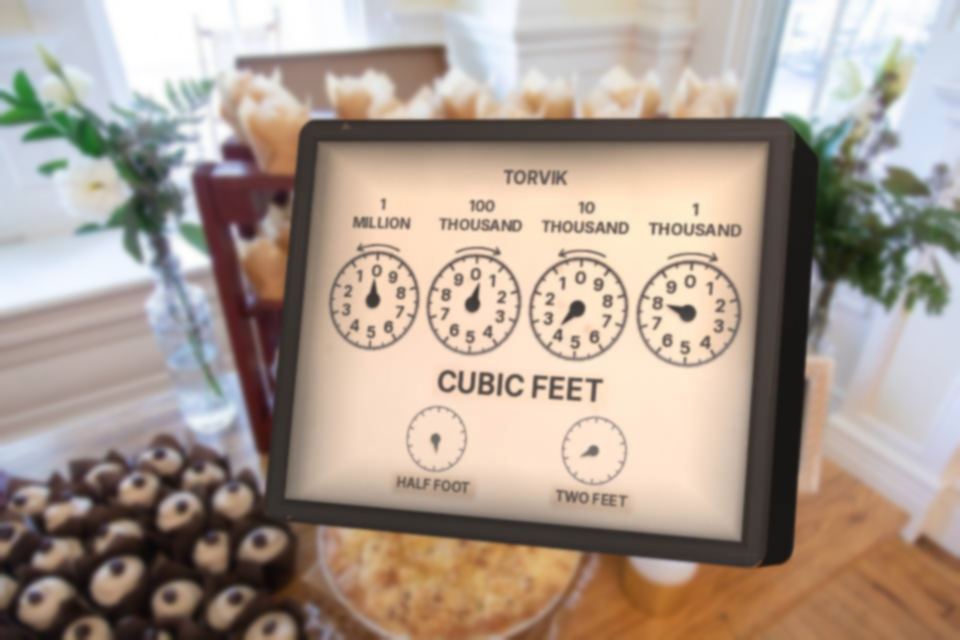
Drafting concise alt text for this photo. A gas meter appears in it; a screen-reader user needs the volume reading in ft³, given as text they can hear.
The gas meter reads 3800 ft³
